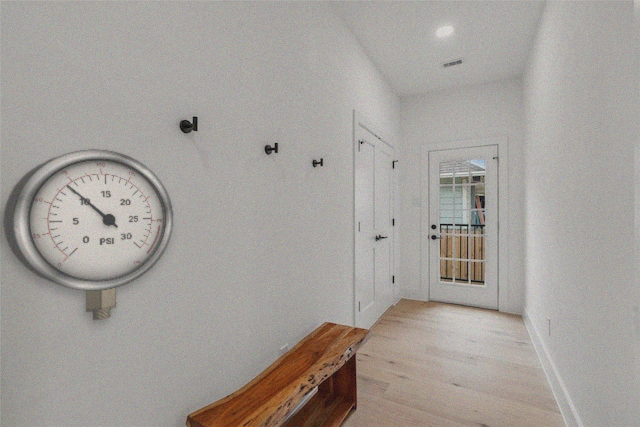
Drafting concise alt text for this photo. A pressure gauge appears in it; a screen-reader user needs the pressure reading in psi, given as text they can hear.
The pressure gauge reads 10 psi
